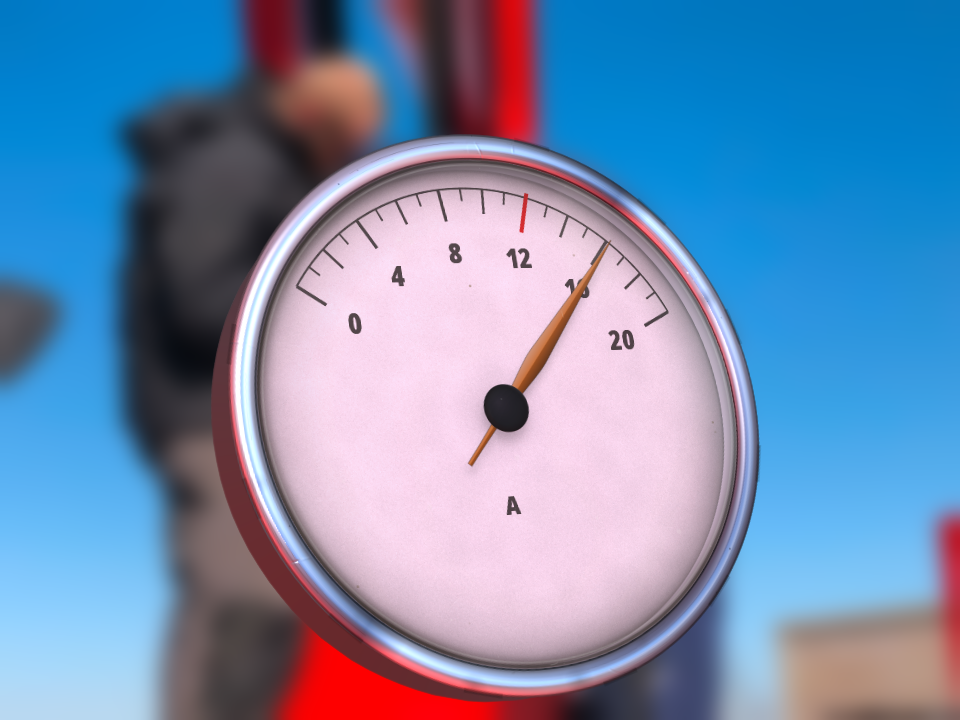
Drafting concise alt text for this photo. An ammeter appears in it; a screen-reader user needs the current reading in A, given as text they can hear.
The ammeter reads 16 A
